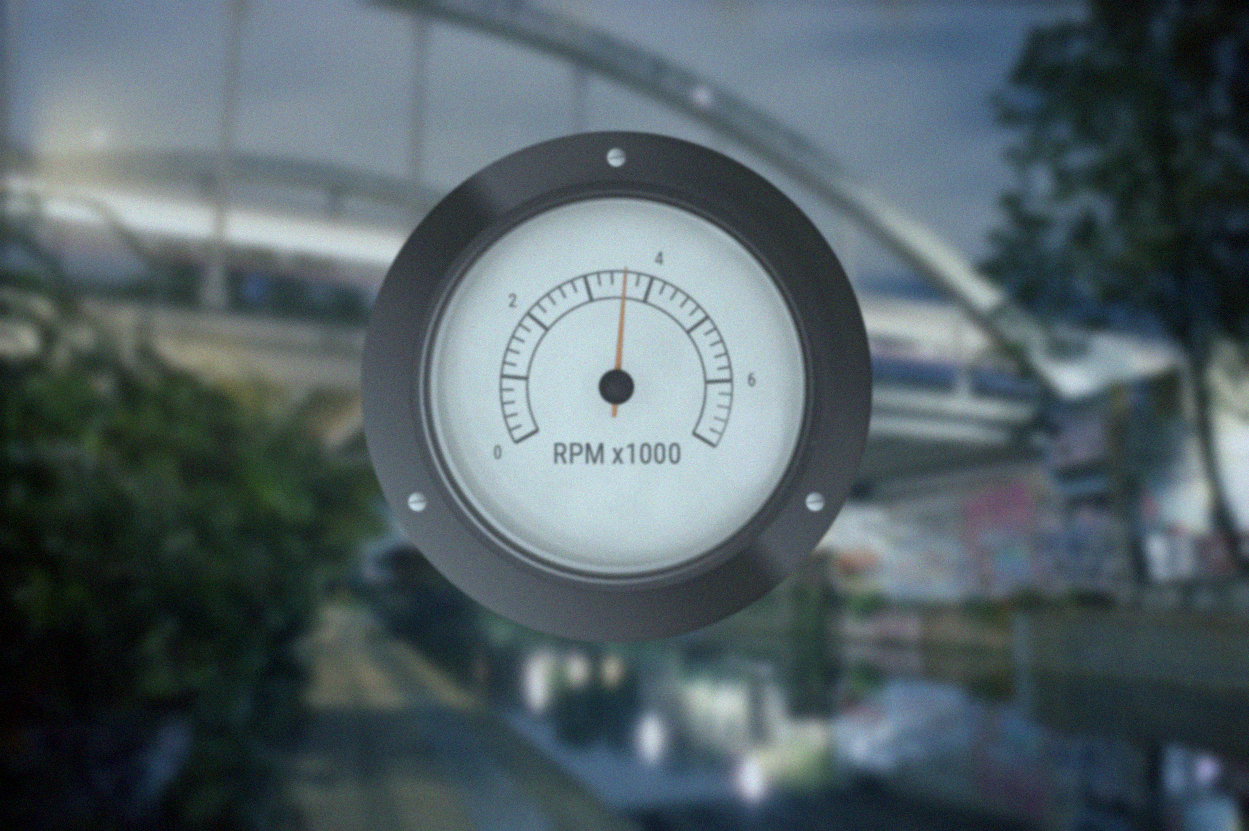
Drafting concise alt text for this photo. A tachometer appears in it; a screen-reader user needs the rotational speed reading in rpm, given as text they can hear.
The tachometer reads 3600 rpm
